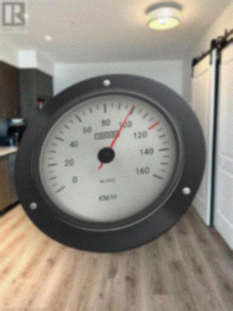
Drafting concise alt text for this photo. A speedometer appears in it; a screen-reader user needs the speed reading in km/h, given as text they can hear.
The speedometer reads 100 km/h
